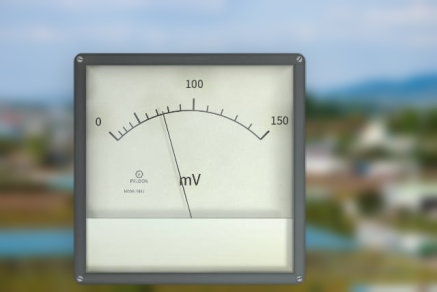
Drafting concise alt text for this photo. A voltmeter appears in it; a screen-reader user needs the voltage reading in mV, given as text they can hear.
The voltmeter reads 75 mV
